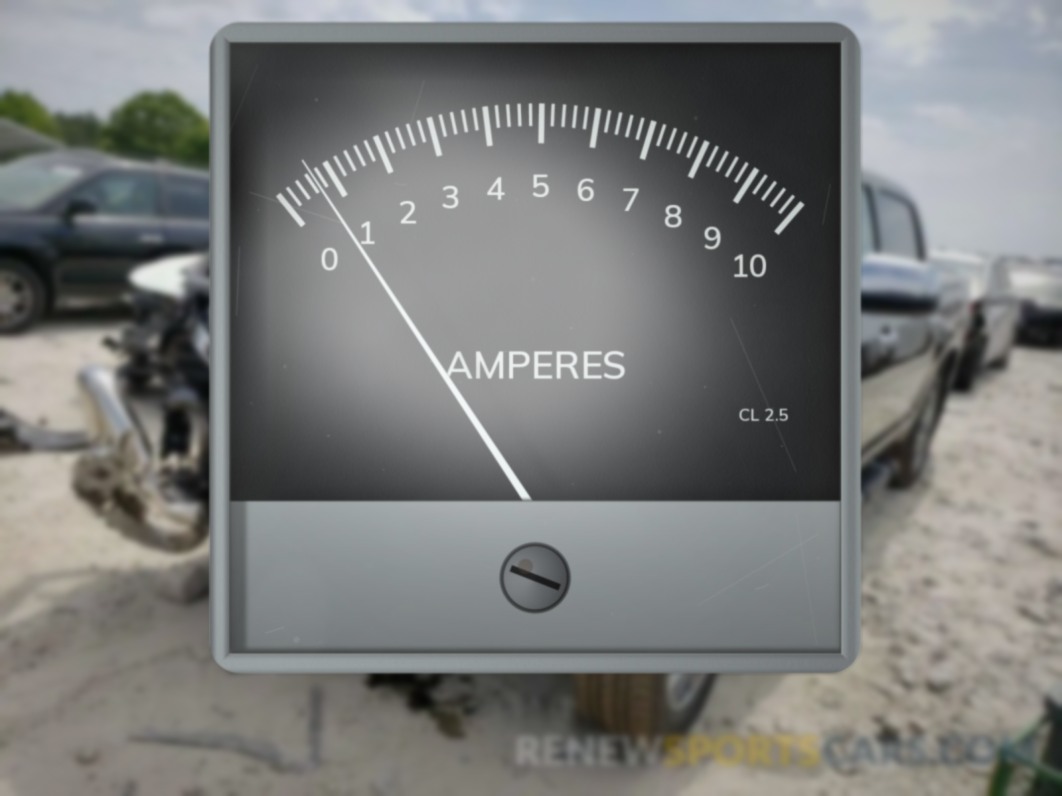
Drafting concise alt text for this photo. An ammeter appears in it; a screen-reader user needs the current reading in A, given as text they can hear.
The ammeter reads 0.7 A
